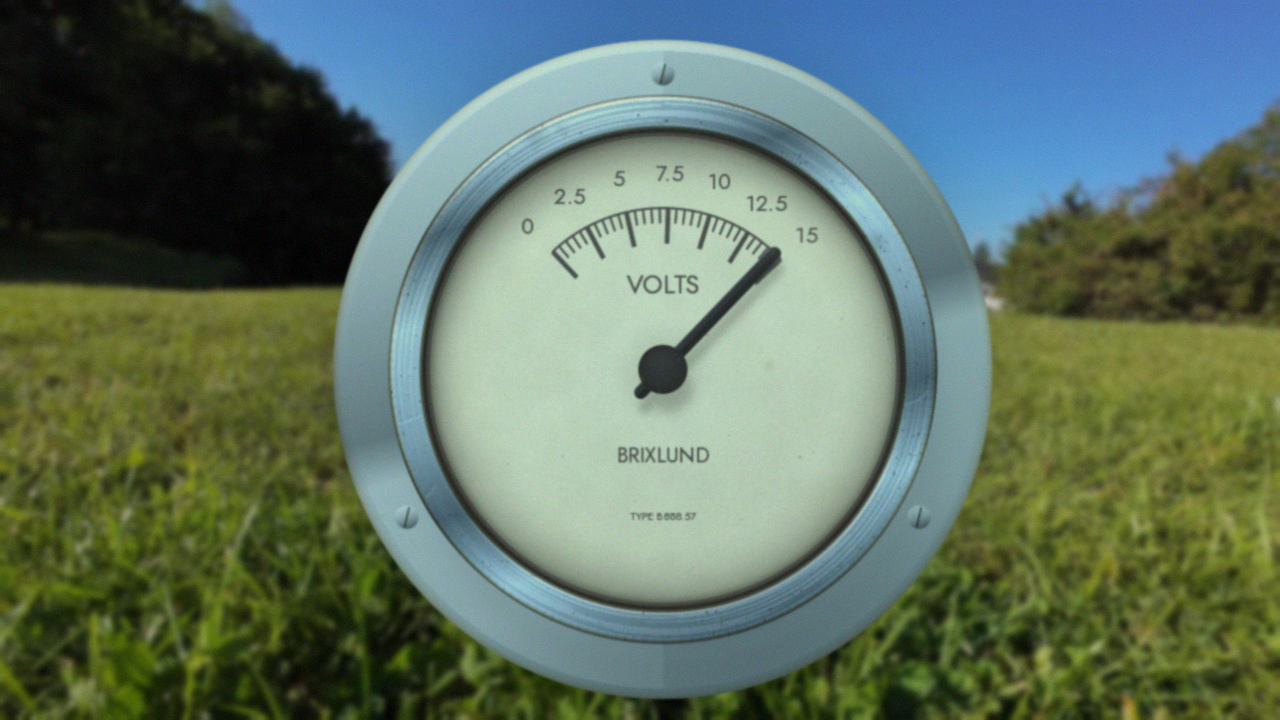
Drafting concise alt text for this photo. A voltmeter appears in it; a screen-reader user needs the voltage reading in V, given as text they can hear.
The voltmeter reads 14.5 V
